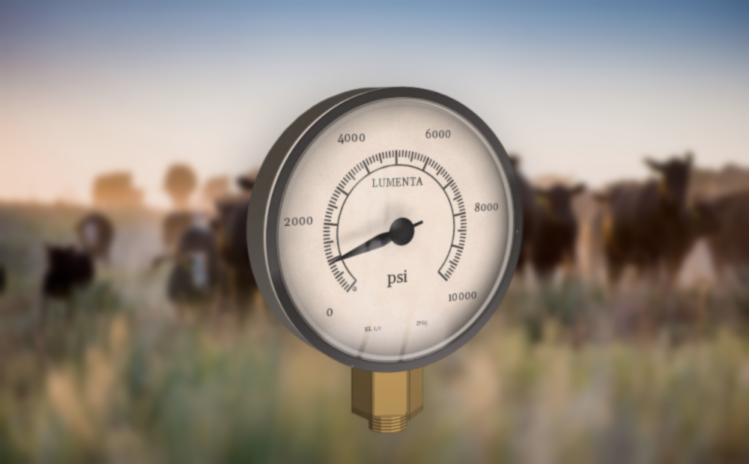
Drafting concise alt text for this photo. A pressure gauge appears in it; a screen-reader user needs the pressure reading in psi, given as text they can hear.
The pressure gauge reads 1000 psi
